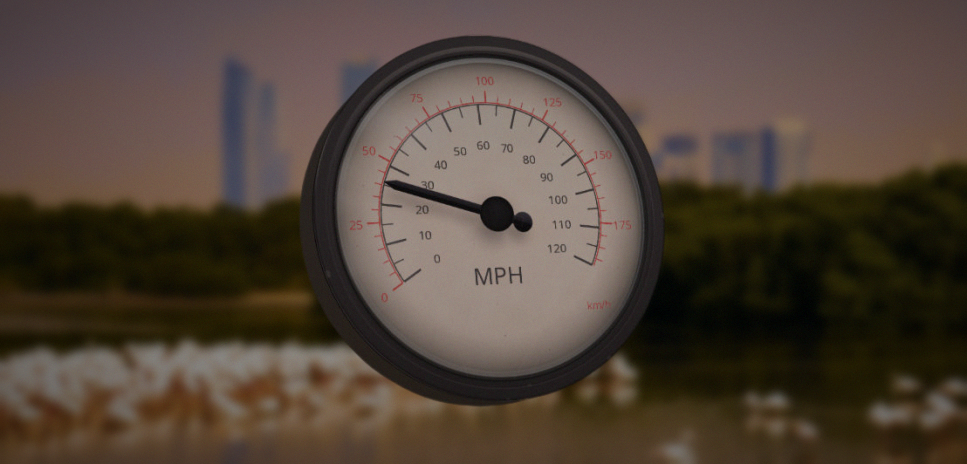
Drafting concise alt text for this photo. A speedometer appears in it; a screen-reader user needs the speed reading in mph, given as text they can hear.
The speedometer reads 25 mph
